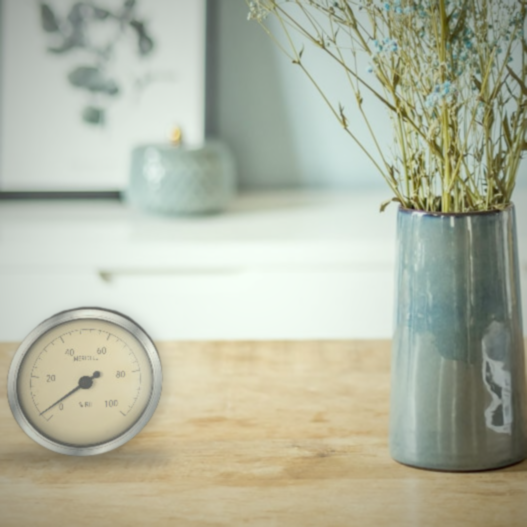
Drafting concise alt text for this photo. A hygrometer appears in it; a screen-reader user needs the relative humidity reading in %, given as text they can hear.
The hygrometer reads 4 %
